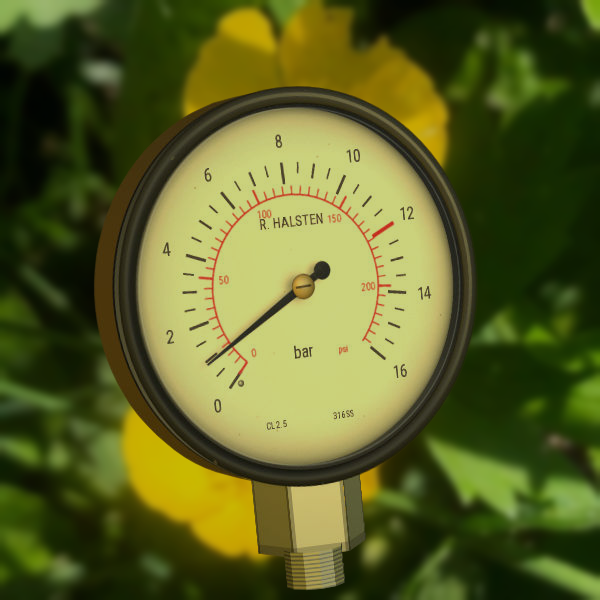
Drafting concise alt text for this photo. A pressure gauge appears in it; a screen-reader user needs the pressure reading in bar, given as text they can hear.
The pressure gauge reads 1 bar
